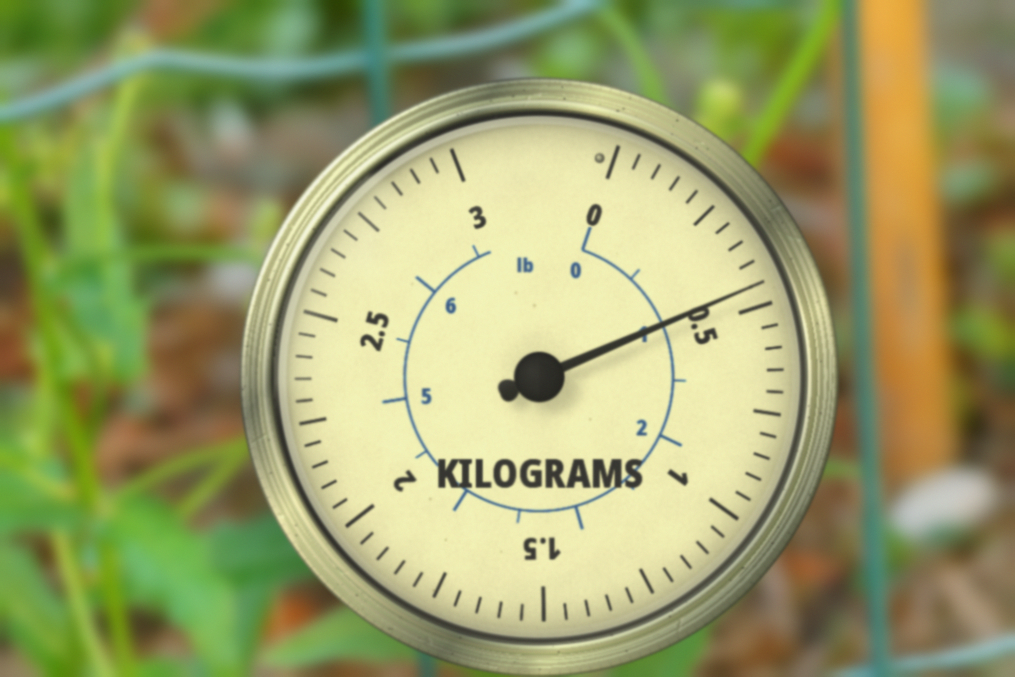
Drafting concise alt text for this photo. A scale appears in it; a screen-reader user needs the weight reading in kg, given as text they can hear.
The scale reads 0.45 kg
